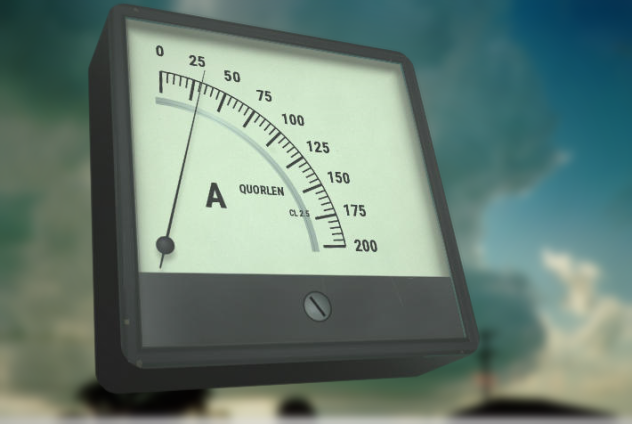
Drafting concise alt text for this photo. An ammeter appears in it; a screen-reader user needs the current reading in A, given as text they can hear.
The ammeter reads 30 A
